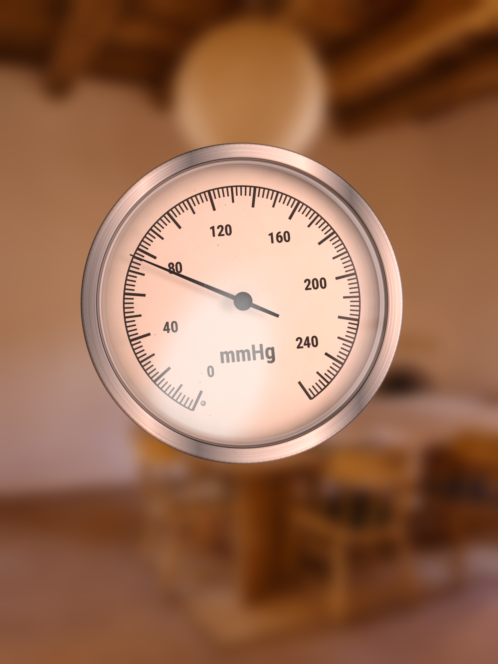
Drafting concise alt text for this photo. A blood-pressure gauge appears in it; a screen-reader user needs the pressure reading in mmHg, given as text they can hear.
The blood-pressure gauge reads 76 mmHg
